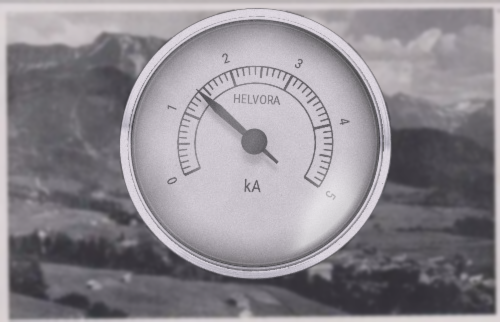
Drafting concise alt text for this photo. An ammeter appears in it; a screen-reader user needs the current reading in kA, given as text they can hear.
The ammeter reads 1.4 kA
